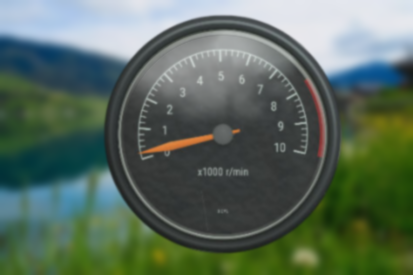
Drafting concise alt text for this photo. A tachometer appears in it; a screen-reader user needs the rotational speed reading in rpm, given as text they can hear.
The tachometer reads 200 rpm
